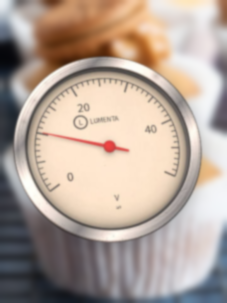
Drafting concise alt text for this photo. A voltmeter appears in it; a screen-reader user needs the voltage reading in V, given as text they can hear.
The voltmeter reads 10 V
